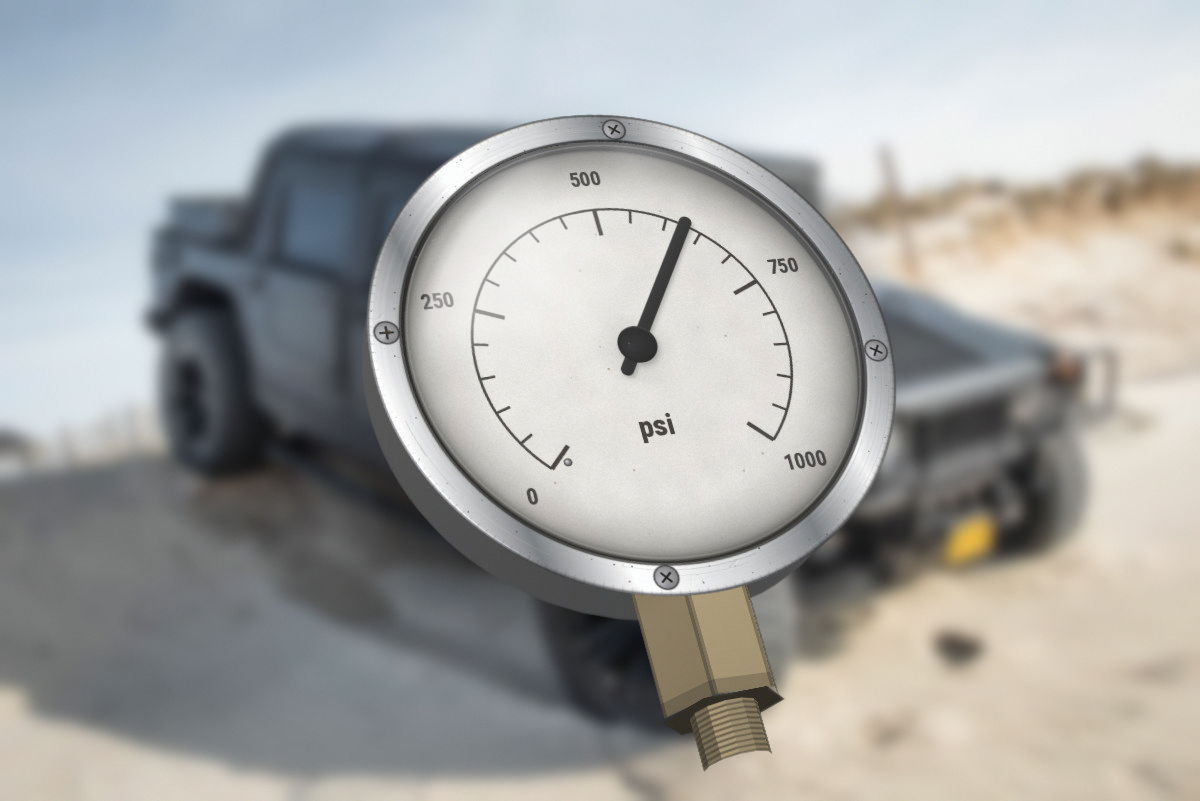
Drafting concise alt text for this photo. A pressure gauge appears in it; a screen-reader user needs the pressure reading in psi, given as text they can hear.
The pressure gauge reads 625 psi
